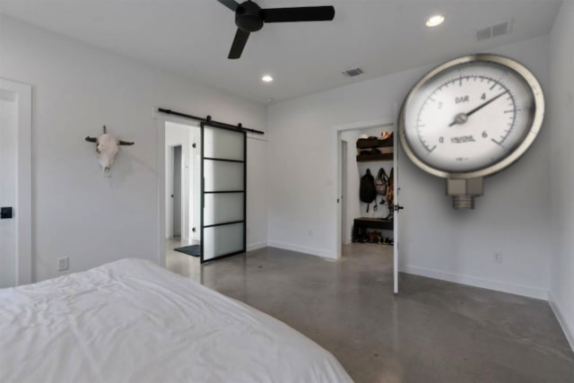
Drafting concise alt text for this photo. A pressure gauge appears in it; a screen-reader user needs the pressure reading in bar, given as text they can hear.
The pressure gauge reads 4.4 bar
